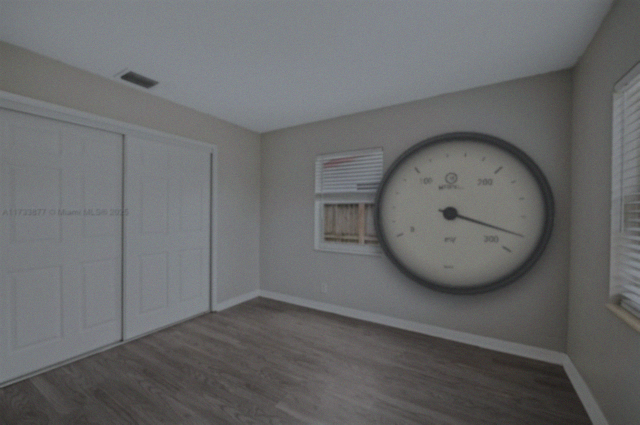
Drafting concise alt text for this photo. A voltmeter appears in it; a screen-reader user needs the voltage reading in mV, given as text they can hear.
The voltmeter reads 280 mV
